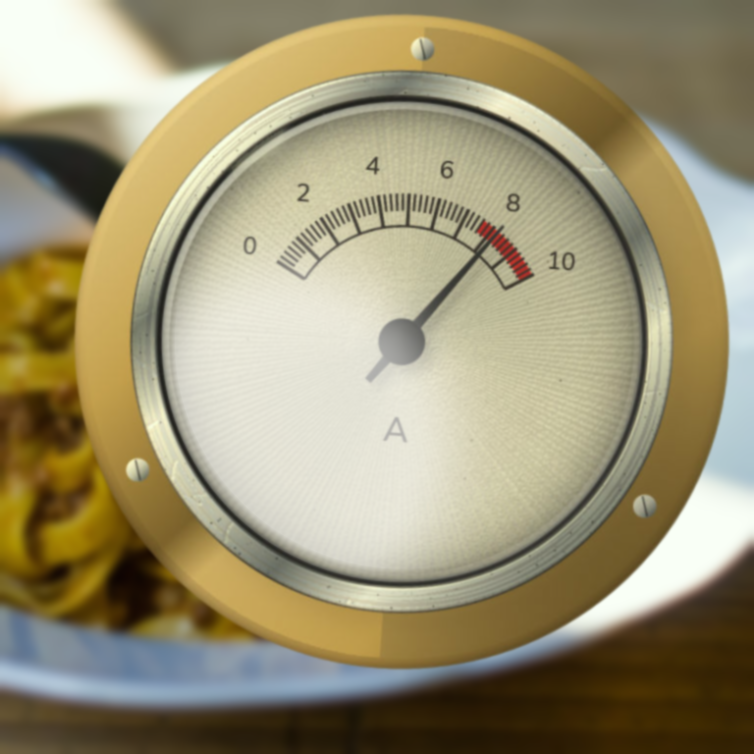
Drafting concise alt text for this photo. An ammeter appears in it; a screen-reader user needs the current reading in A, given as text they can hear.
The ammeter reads 8.2 A
